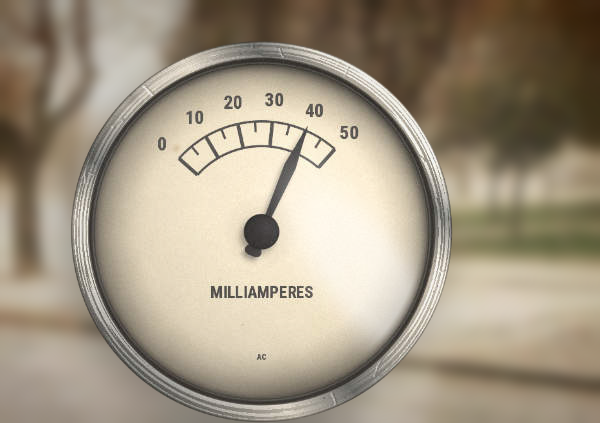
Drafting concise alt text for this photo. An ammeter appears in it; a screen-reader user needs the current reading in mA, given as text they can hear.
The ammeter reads 40 mA
